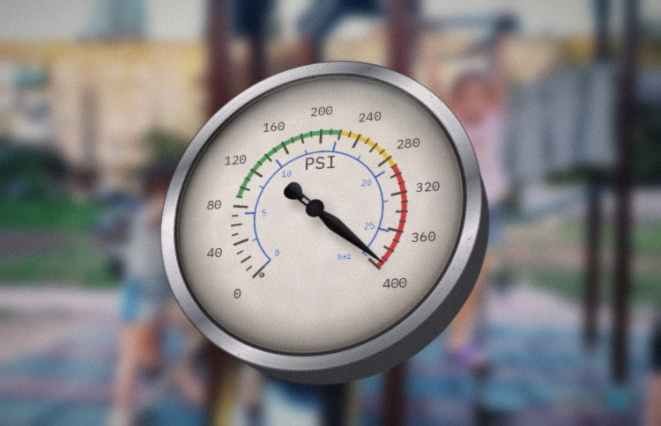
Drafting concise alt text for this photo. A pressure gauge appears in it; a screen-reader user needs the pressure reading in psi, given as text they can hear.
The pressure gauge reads 395 psi
